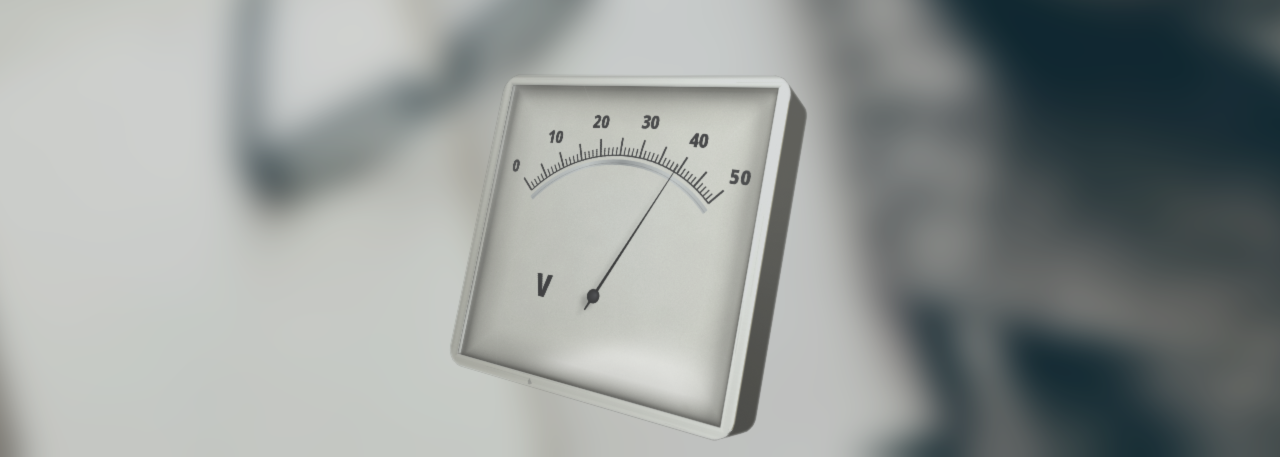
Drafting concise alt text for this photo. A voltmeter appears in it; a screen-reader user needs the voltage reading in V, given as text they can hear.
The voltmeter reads 40 V
